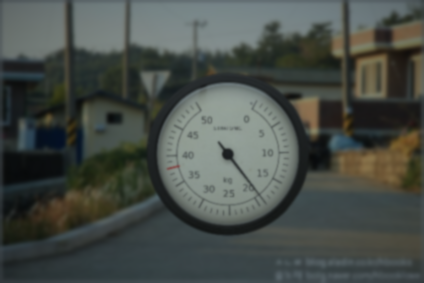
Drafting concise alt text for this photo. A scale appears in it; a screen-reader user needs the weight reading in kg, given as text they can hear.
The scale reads 19 kg
